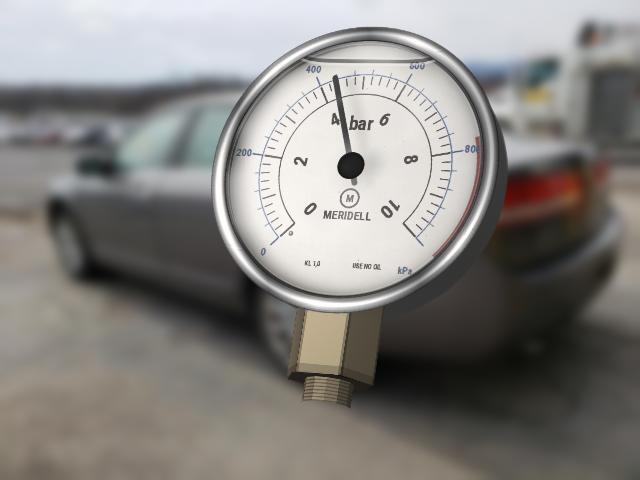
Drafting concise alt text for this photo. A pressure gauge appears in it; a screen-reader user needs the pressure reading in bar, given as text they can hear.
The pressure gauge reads 4.4 bar
